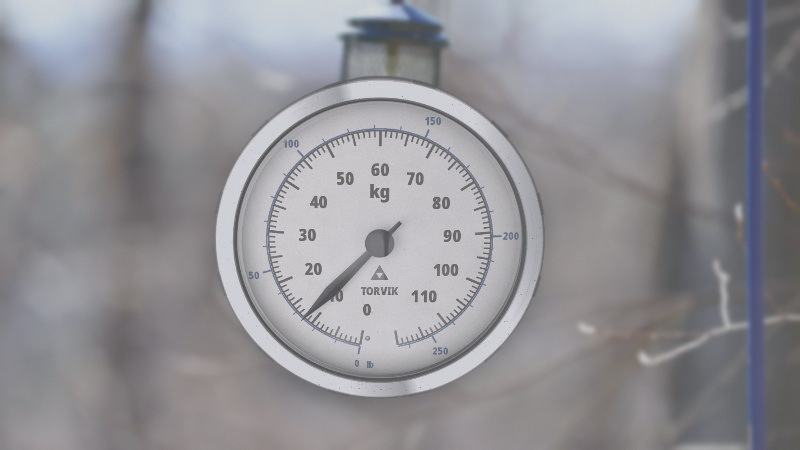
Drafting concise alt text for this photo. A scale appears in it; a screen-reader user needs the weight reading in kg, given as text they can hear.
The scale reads 12 kg
